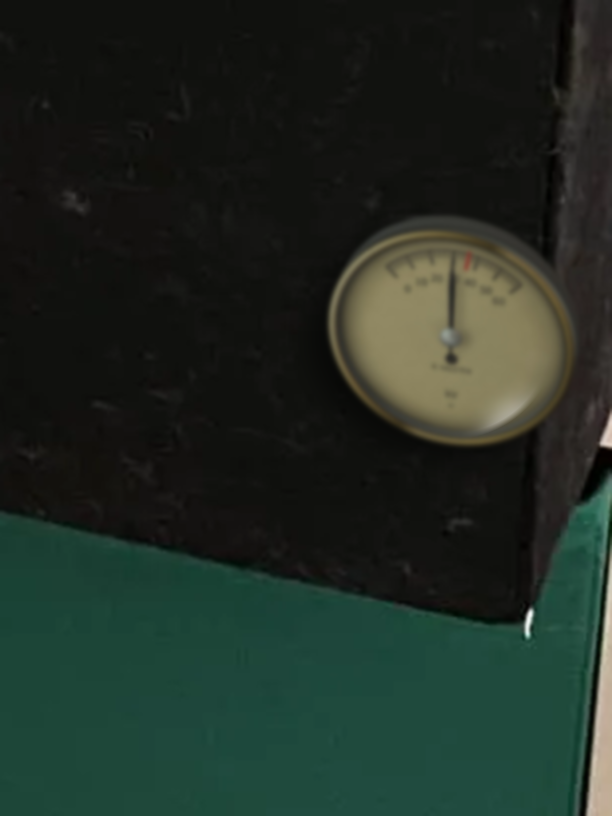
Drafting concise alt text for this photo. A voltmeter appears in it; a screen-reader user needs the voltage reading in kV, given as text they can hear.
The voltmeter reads 30 kV
